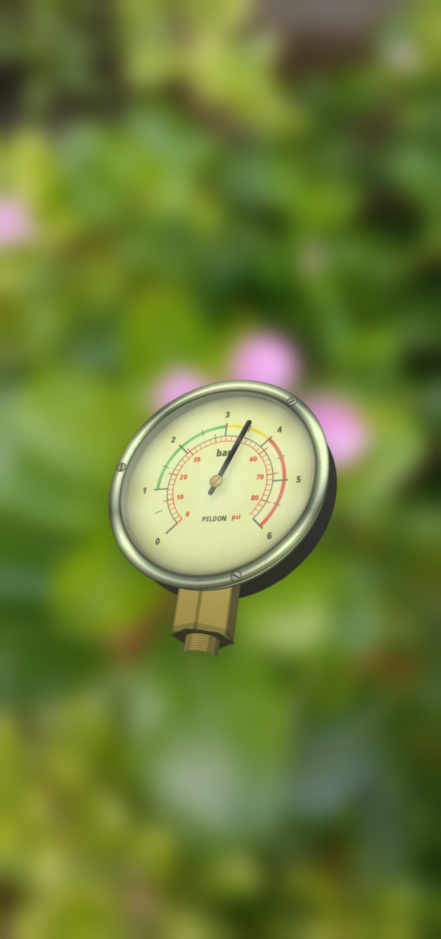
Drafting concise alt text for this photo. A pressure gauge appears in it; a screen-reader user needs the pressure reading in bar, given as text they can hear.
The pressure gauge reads 3.5 bar
